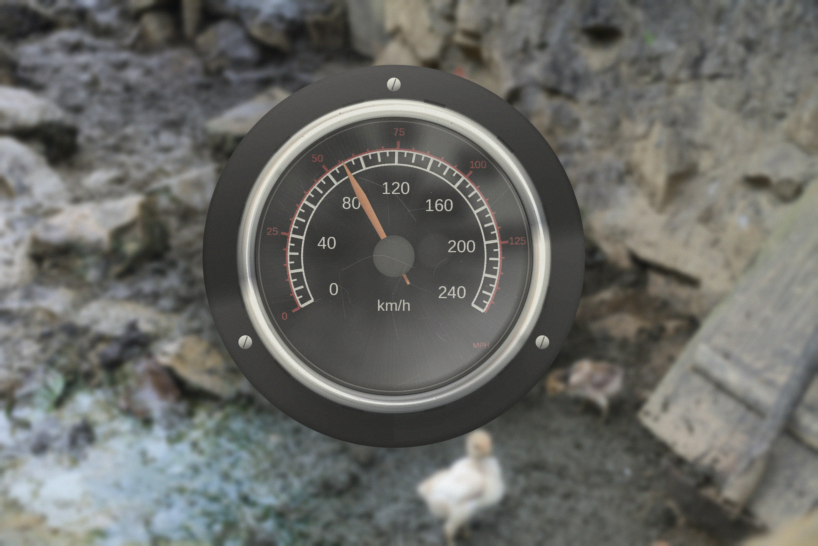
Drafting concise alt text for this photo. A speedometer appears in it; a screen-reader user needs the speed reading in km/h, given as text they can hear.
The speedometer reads 90 km/h
